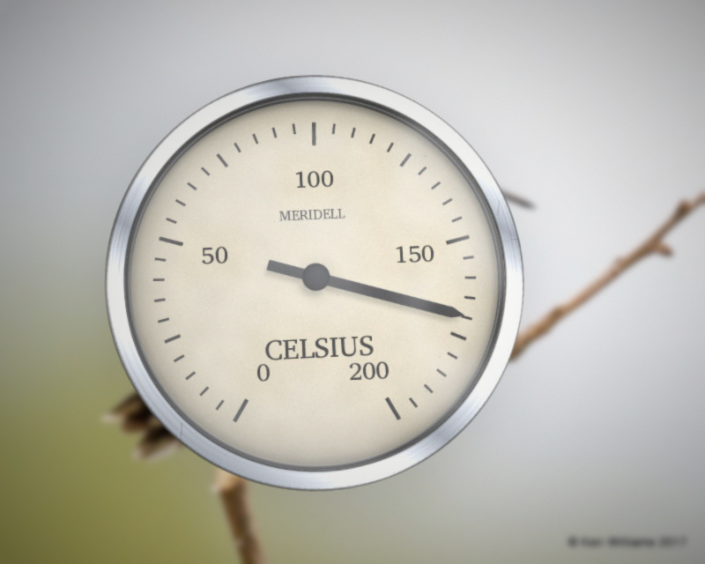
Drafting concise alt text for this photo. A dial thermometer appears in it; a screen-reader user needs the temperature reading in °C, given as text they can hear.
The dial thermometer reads 170 °C
